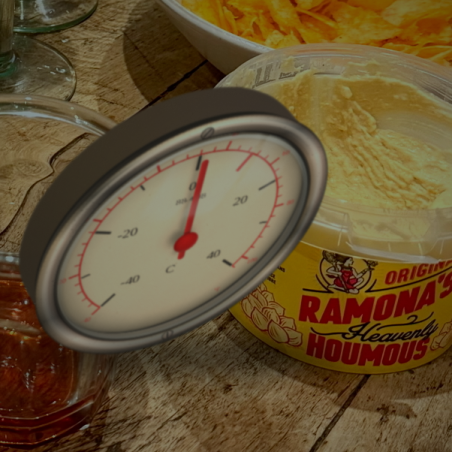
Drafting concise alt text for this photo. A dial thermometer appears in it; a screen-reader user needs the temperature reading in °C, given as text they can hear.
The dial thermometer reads 0 °C
